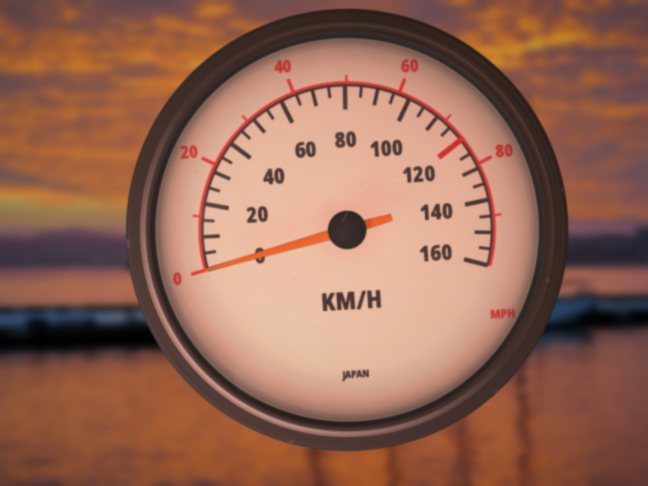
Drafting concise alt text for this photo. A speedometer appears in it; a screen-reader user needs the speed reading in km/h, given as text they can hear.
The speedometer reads 0 km/h
